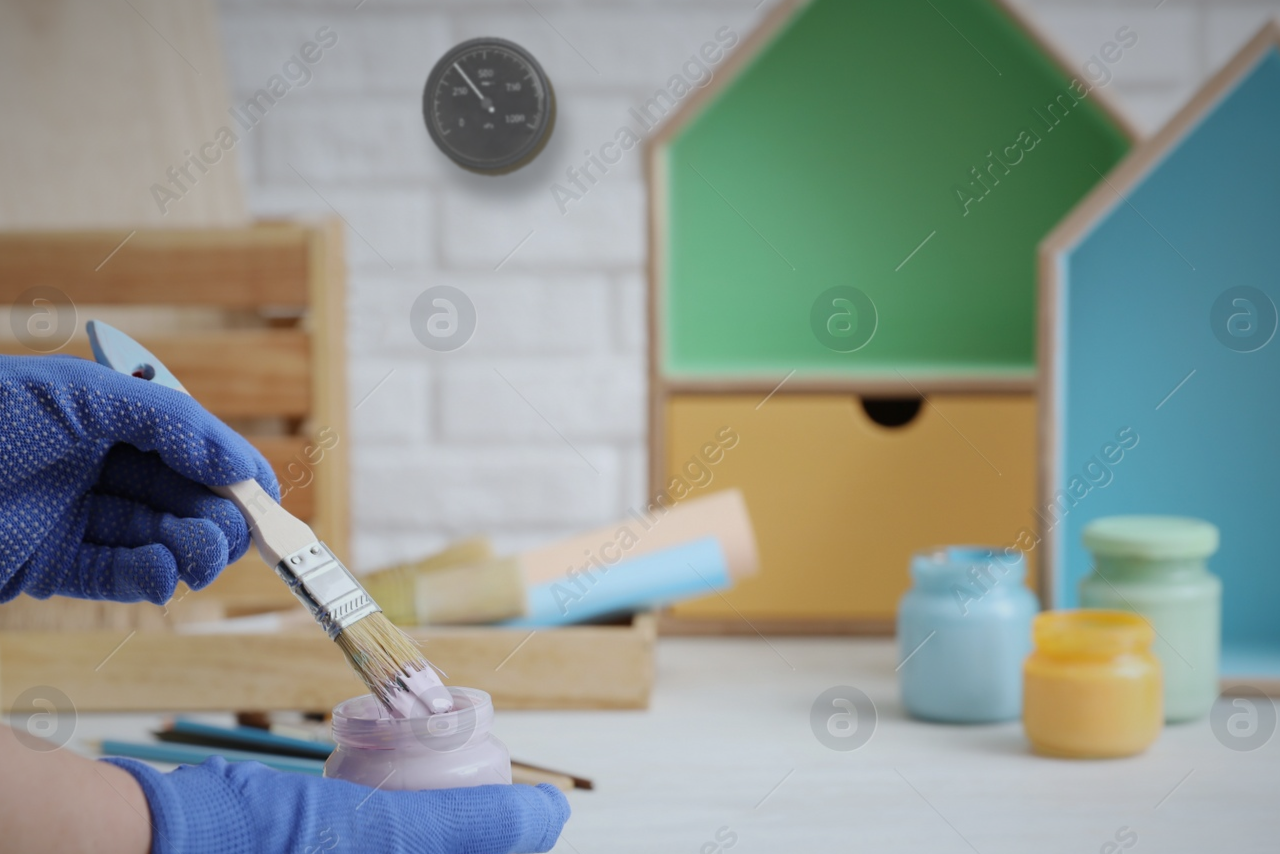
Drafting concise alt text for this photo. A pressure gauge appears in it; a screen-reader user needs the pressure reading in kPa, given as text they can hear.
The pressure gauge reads 350 kPa
